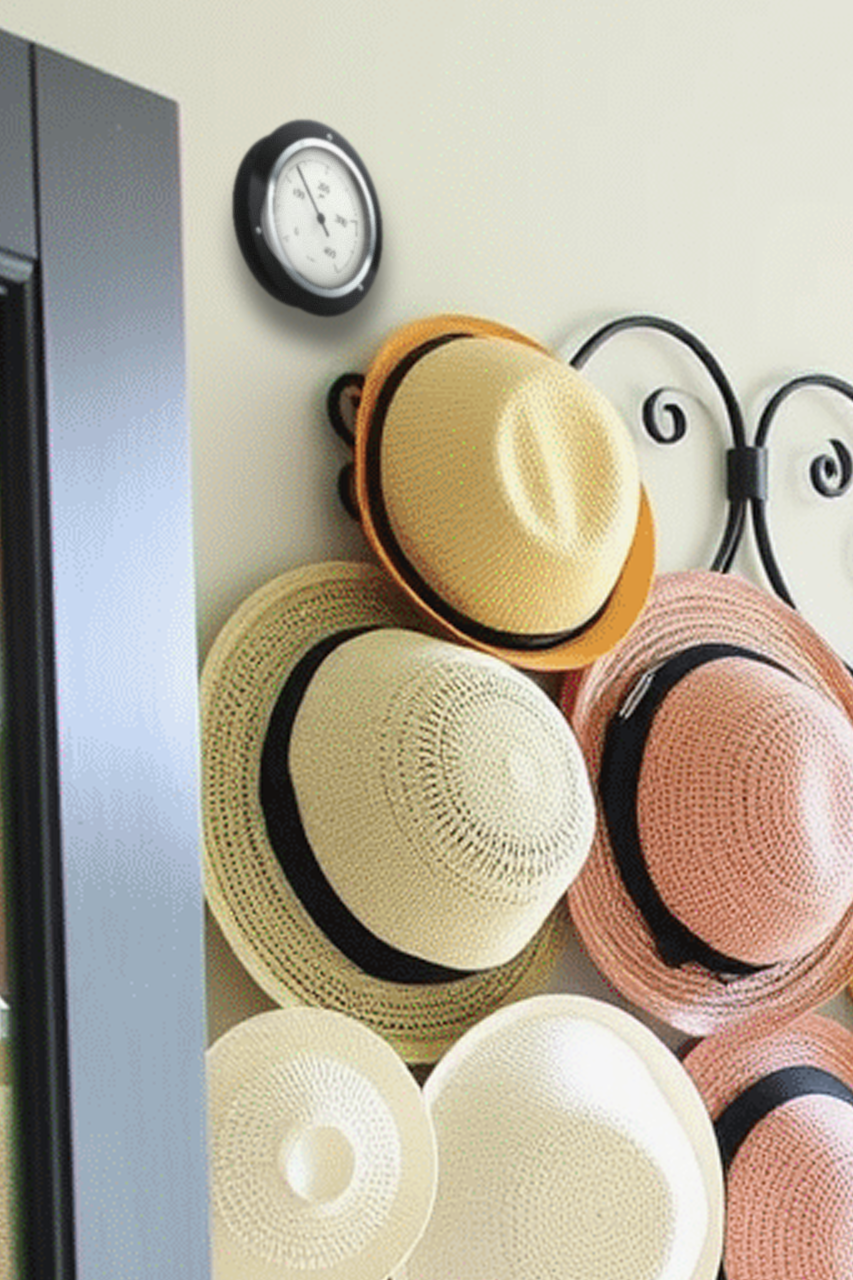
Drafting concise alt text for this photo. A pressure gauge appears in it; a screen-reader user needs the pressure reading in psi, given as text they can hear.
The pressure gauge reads 125 psi
